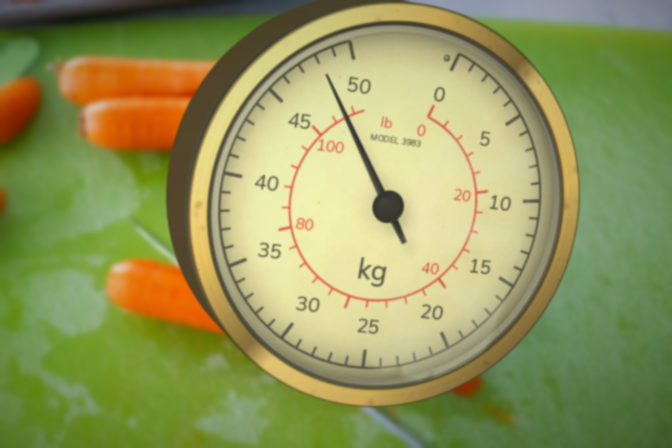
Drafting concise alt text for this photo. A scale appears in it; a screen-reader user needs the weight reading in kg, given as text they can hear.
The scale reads 48 kg
